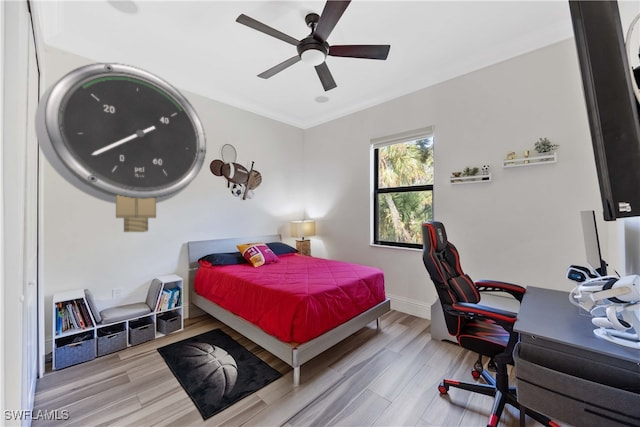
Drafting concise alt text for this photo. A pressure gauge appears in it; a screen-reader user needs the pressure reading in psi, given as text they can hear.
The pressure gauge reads 5 psi
